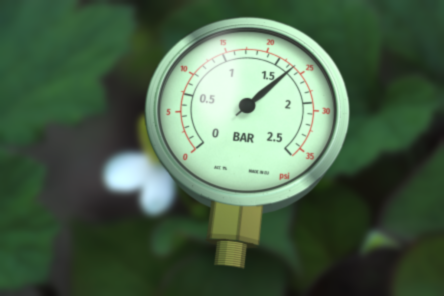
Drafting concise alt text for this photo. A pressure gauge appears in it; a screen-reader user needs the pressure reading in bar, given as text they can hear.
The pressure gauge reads 1.65 bar
